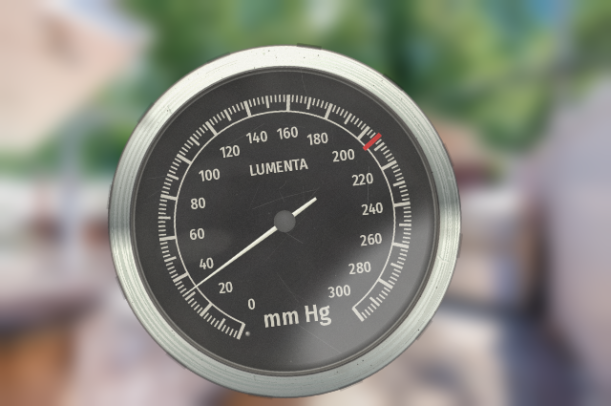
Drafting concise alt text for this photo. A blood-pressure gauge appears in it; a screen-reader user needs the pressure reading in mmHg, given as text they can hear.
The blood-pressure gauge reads 32 mmHg
